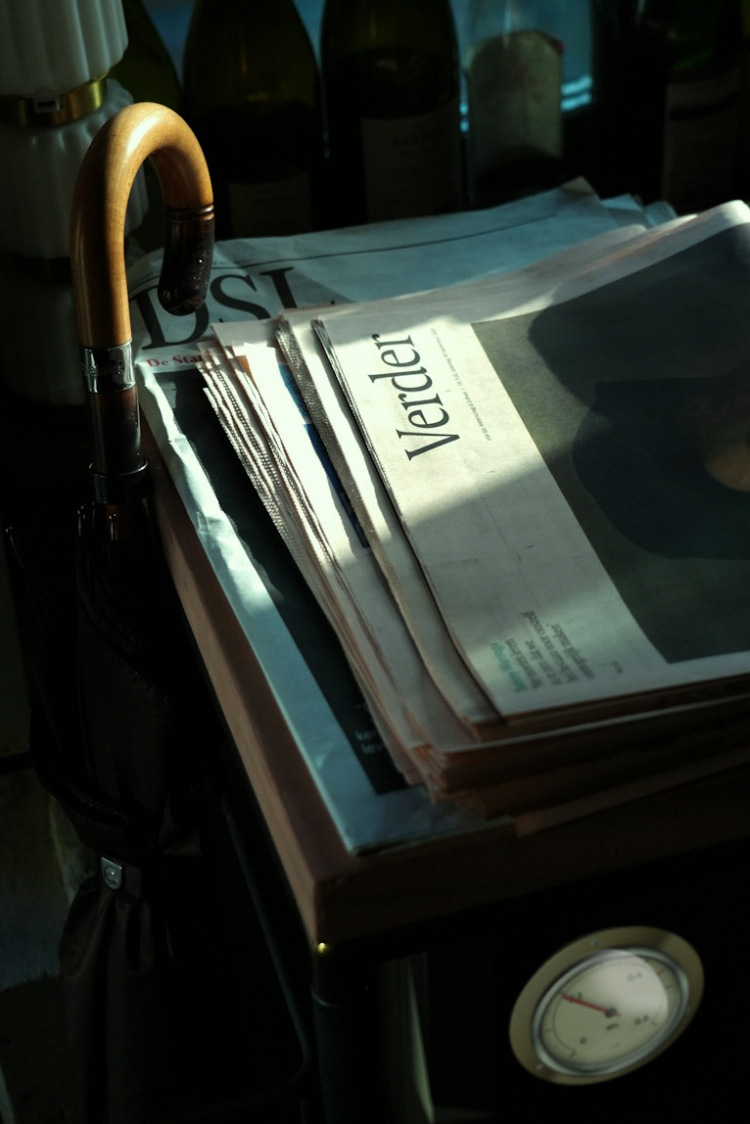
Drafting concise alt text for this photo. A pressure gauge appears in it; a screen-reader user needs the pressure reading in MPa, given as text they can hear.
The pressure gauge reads 0.2 MPa
